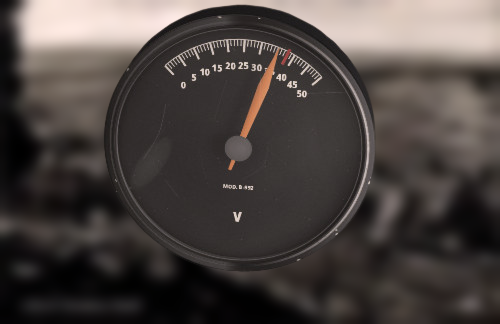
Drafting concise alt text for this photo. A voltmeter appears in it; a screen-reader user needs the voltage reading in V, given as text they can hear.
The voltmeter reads 35 V
